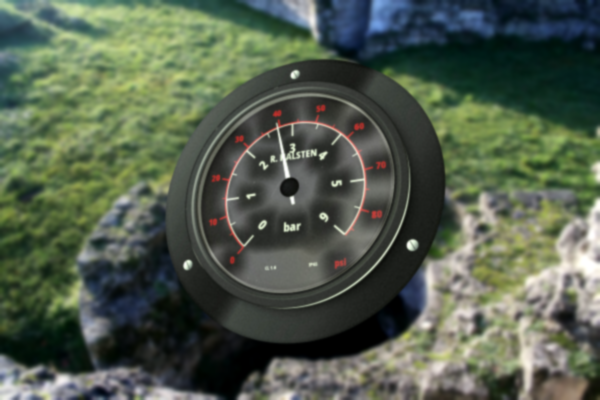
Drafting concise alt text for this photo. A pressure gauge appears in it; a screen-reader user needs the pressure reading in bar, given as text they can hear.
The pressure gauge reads 2.75 bar
